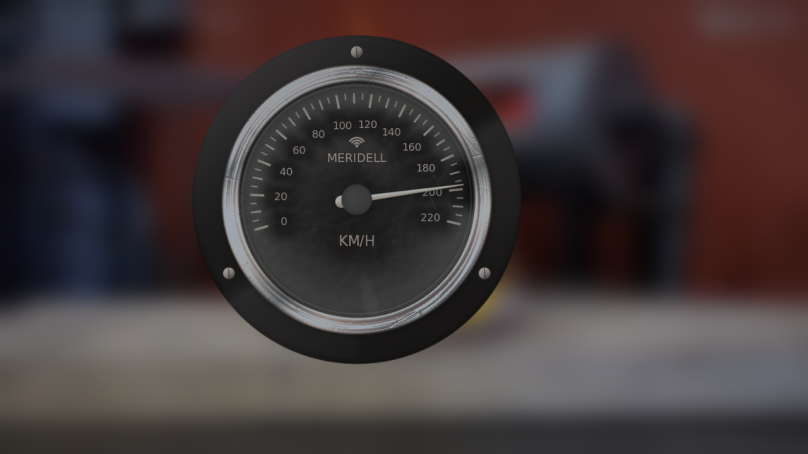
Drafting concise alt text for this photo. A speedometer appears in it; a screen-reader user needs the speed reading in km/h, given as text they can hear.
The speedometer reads 197.5 km/h
